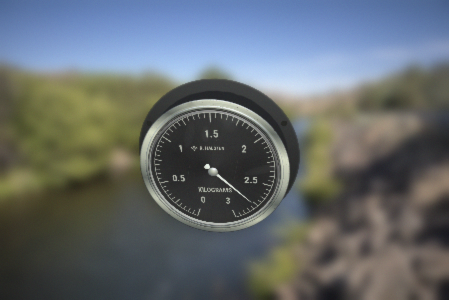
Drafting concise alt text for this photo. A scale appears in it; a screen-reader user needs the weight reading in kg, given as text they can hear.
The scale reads 2.75 kg
